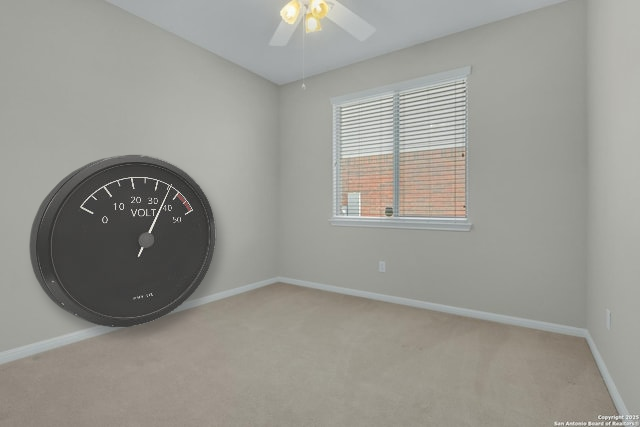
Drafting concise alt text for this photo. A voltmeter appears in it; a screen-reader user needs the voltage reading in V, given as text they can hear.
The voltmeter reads 35 V
